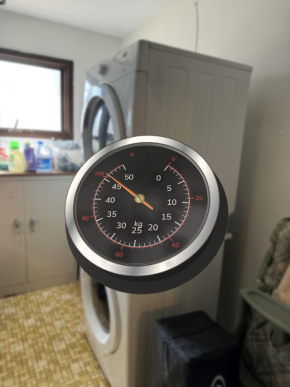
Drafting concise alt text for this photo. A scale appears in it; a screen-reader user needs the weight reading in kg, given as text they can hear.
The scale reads 46 kg
